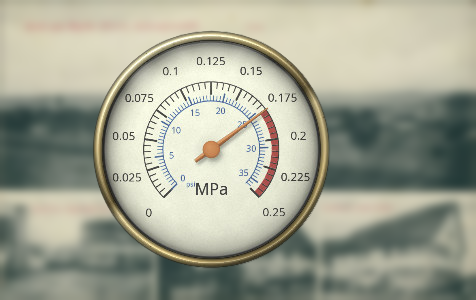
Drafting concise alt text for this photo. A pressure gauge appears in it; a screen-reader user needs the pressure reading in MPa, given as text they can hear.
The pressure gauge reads 0.175 MPa
